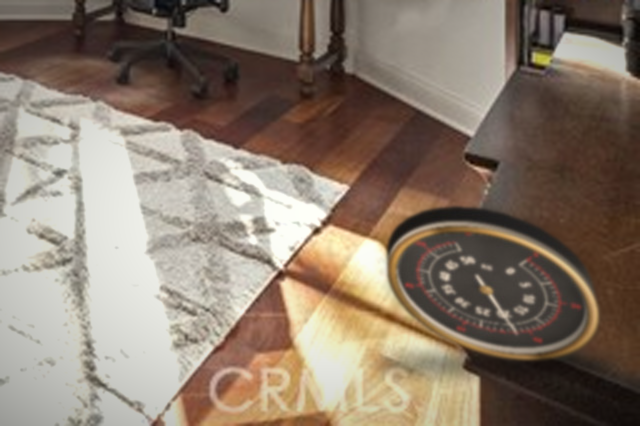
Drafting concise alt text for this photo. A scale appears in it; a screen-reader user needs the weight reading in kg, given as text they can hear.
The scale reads 20 kg
